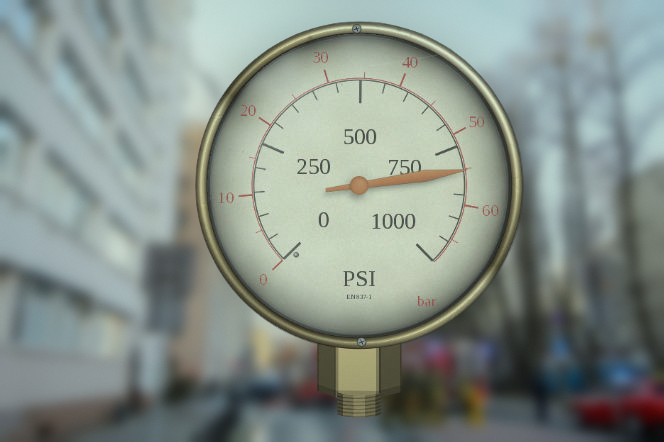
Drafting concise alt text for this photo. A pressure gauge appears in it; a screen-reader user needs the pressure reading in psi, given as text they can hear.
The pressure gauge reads 800 psi
